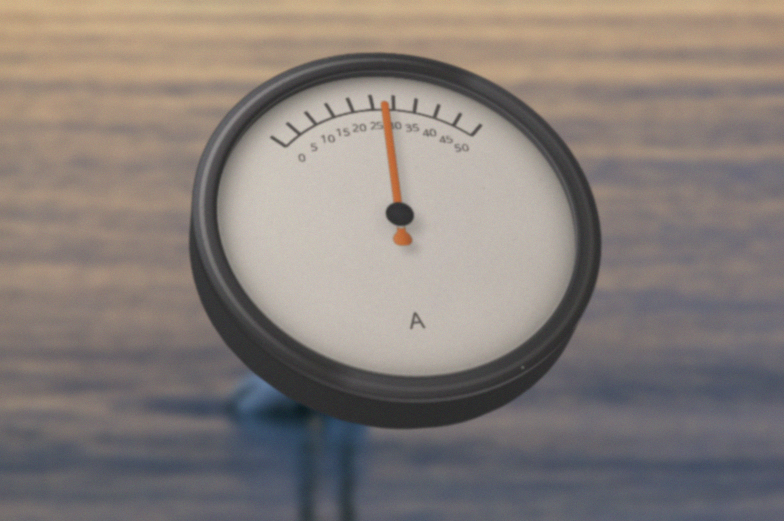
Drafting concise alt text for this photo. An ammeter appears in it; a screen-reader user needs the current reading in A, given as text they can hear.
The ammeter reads 27.5 A
